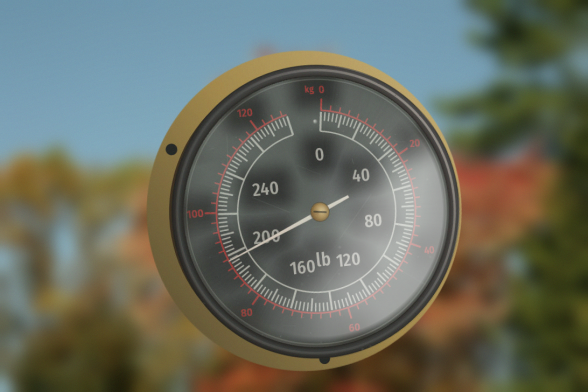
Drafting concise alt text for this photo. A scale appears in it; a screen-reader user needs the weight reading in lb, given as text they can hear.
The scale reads 198 lb
